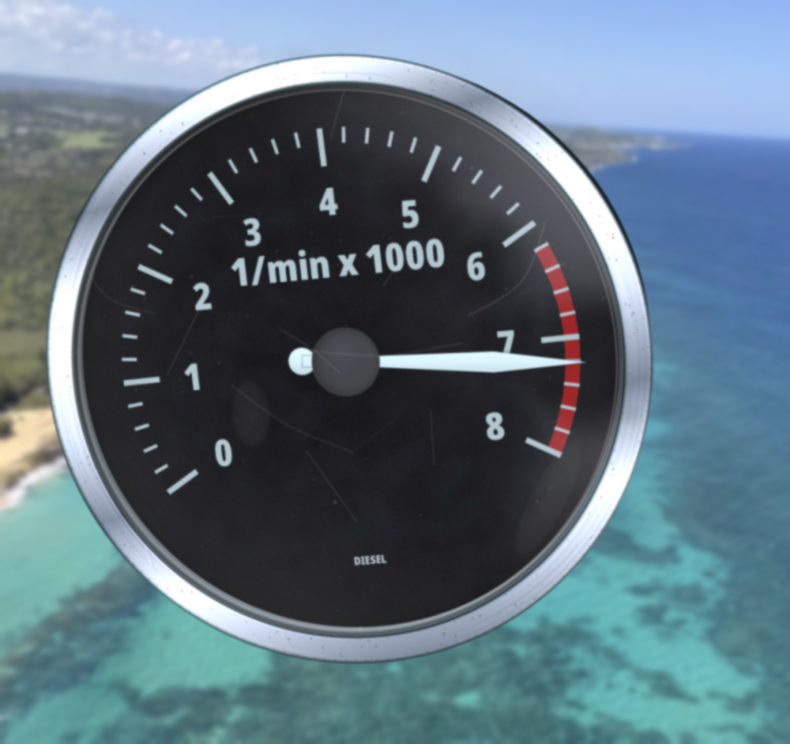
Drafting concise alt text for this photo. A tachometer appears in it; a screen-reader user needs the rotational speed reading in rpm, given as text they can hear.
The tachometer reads 7200 rpm
